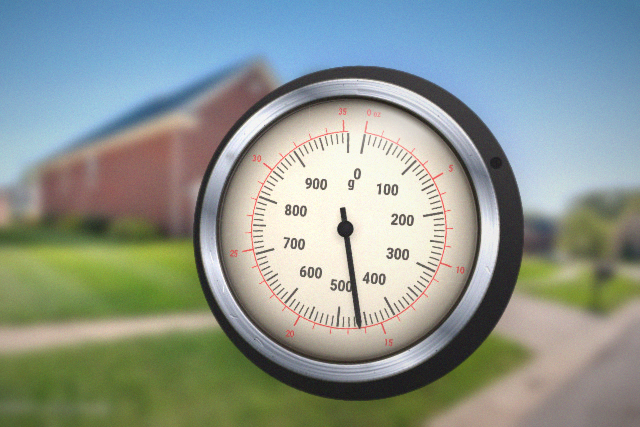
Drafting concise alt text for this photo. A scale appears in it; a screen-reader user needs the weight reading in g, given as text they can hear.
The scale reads 460 g
